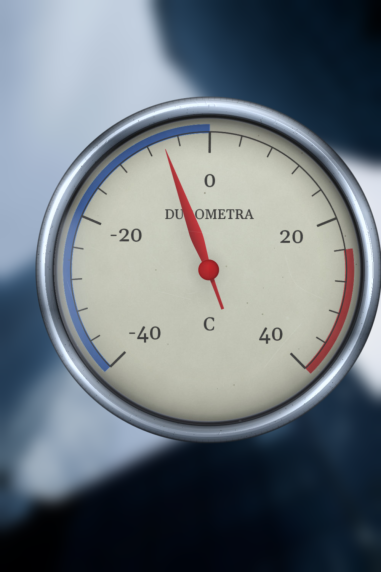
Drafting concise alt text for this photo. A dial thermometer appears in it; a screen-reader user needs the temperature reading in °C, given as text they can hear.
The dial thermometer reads -6 °C
